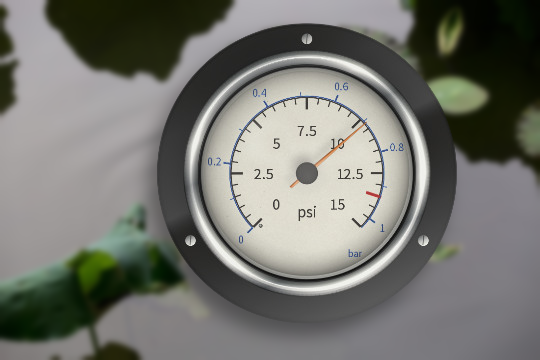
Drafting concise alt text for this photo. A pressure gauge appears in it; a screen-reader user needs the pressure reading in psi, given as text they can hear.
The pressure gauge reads 10.25 psi
